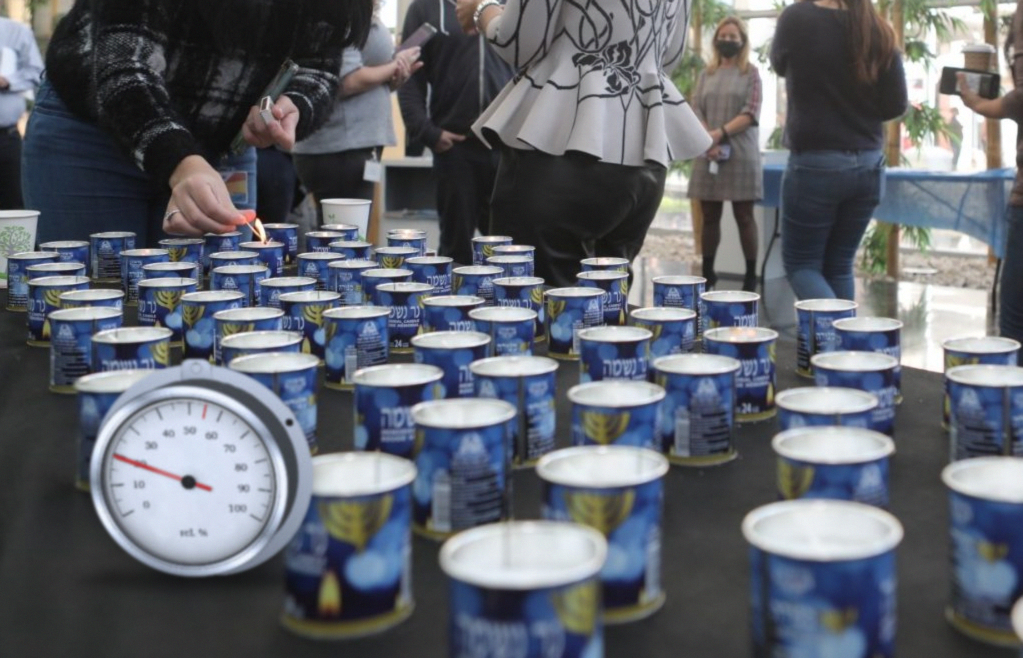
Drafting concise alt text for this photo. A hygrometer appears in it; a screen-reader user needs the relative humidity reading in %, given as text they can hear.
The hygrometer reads 20 %
